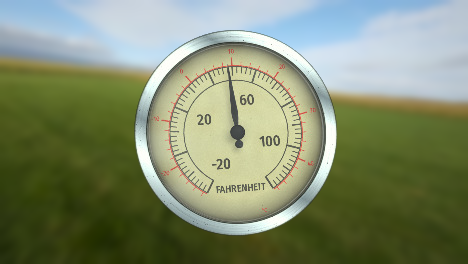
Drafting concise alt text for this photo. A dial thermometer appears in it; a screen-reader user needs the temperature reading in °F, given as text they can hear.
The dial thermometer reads 48 °F
